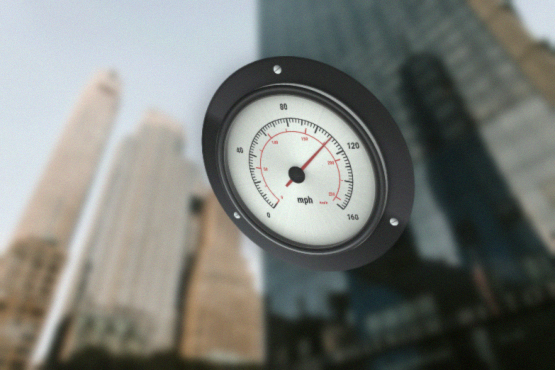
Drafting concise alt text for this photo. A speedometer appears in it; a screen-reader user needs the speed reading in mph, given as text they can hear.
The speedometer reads 110 mph
